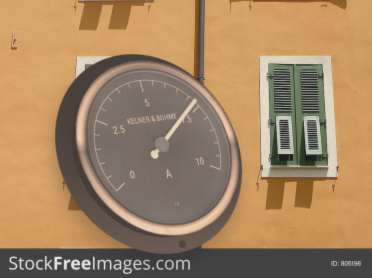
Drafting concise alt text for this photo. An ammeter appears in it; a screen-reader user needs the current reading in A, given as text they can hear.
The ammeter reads 7.25 A
